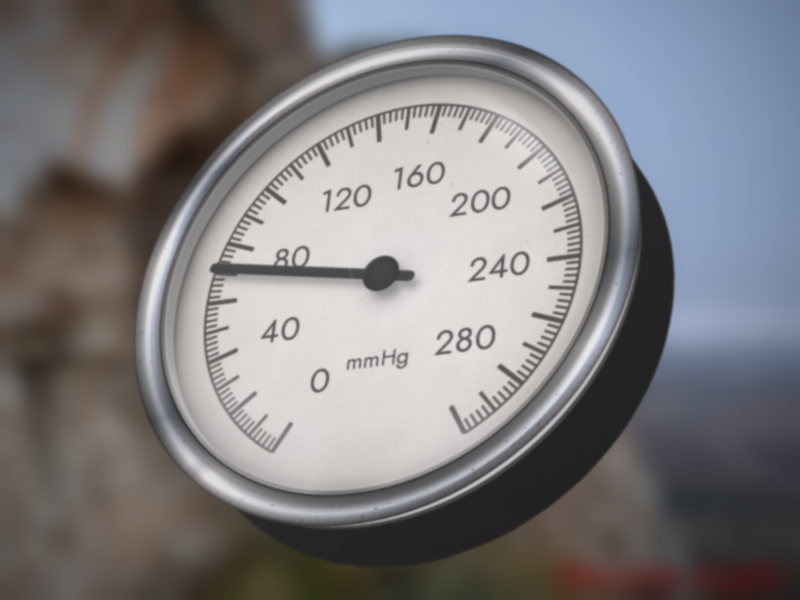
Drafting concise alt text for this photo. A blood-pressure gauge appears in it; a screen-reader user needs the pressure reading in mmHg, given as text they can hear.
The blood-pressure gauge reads 70 mmHg
